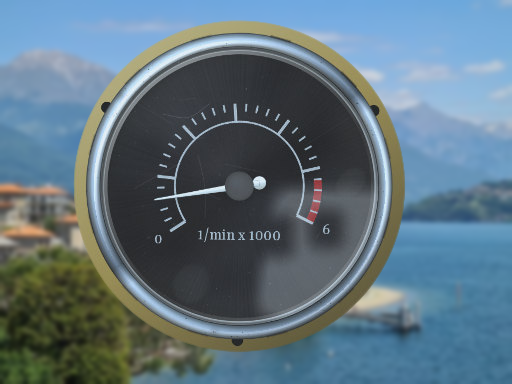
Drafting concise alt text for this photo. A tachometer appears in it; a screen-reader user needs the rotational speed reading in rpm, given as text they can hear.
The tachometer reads 600 rpm
